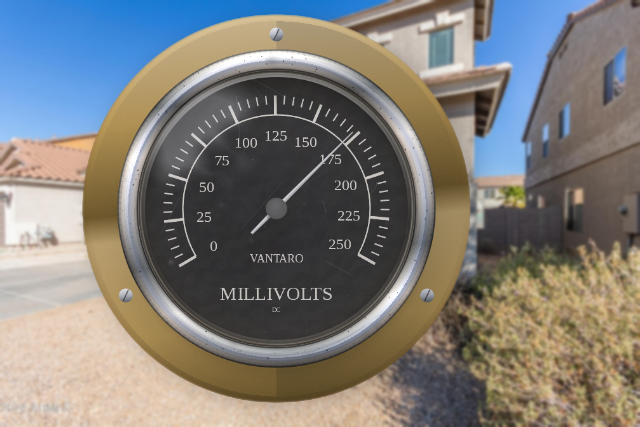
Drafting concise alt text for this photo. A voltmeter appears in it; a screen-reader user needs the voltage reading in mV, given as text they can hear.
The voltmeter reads 172.5 mV
